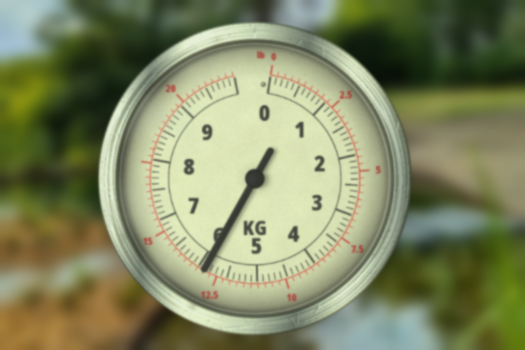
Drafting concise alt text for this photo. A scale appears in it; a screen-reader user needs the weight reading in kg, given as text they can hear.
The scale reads 5.9 kg
